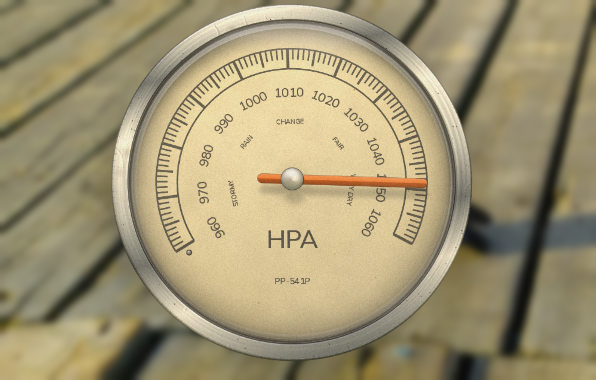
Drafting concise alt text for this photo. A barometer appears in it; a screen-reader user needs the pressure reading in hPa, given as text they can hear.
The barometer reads 1049 hPa
